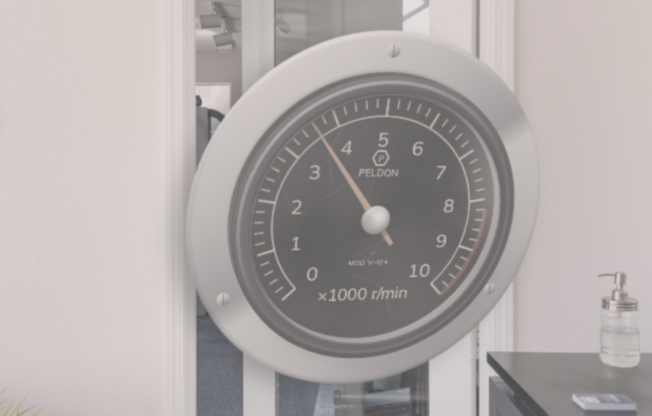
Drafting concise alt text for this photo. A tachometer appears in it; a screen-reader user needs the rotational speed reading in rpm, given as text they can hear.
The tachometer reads 3600 rpm
